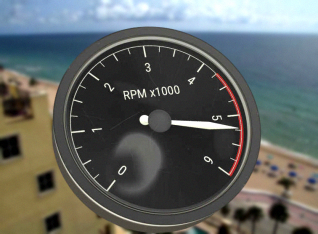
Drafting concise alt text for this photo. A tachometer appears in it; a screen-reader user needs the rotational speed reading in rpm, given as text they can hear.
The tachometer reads 5250 rpm
